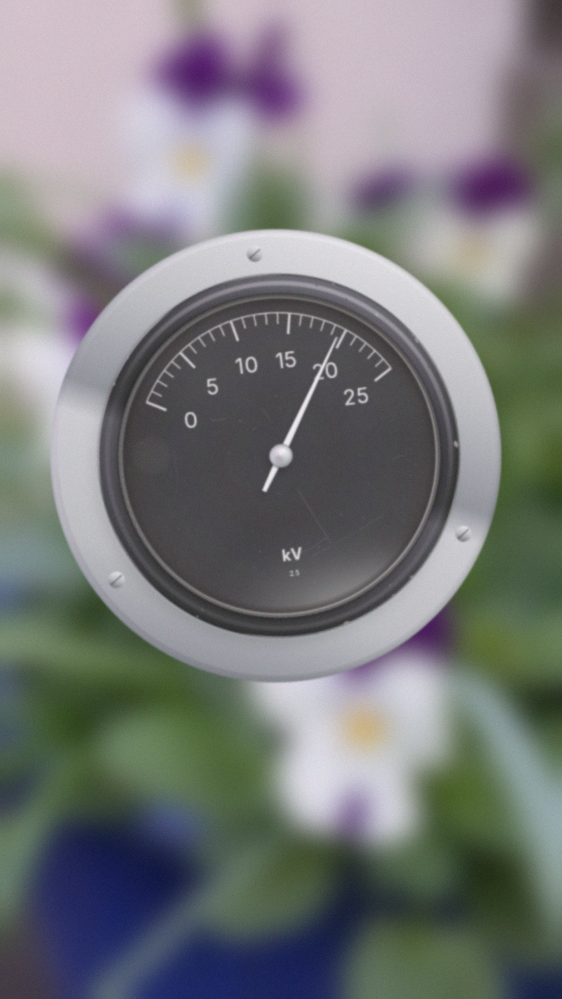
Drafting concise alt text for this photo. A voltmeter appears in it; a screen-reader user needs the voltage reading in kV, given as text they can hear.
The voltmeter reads 19.5 kV
